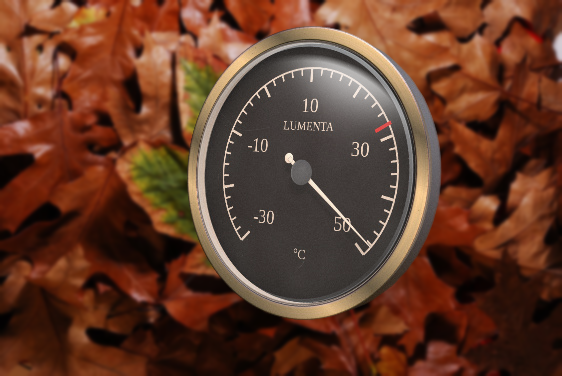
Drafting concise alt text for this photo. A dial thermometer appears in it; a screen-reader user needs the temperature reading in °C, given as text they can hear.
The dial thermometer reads 48 °C
